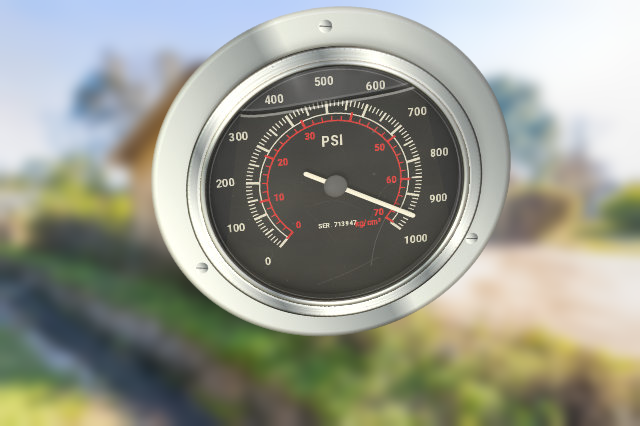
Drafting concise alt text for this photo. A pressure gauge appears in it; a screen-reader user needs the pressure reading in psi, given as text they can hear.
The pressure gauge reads 950 psi
